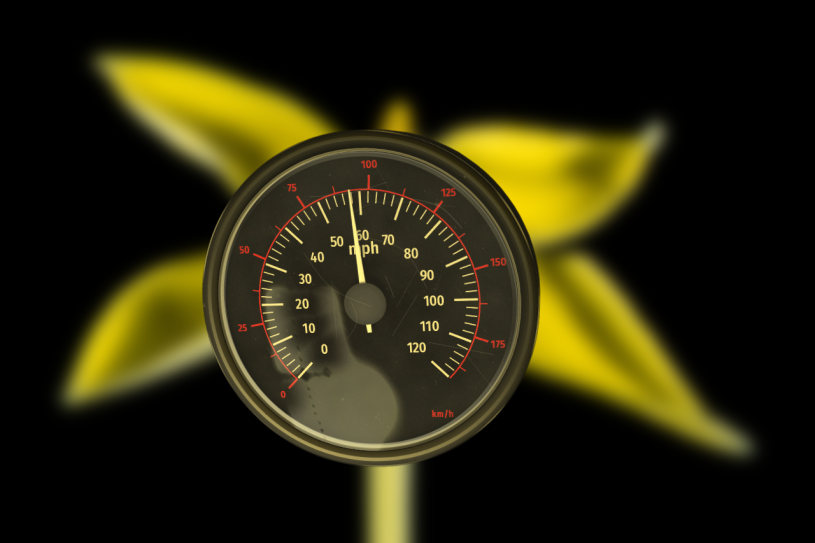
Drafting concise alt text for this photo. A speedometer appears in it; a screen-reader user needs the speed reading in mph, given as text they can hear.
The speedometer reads 58 mph
